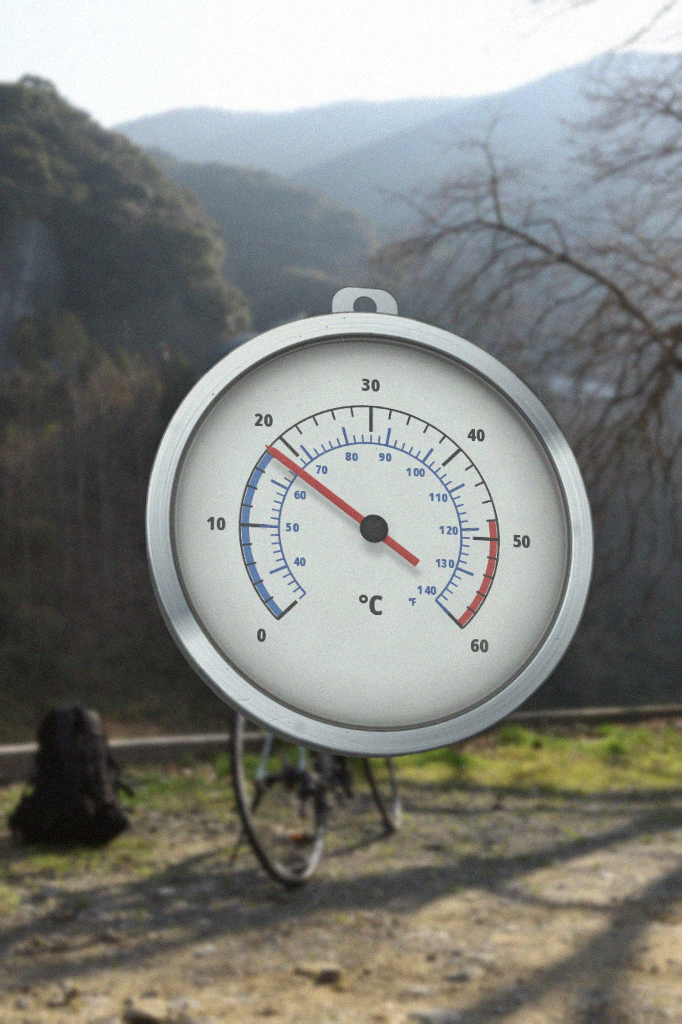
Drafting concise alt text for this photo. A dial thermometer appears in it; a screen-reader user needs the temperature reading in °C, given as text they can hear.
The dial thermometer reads 18 °C
